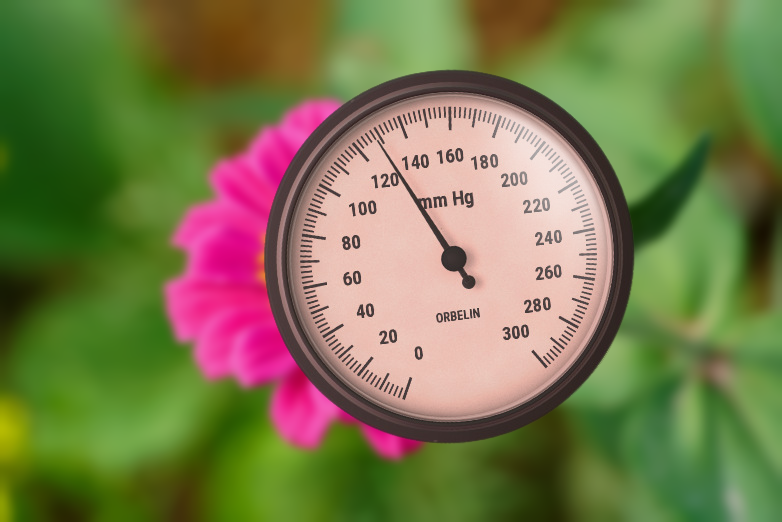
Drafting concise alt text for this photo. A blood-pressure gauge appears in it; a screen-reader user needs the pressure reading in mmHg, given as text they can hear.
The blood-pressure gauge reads 128 mmHg
